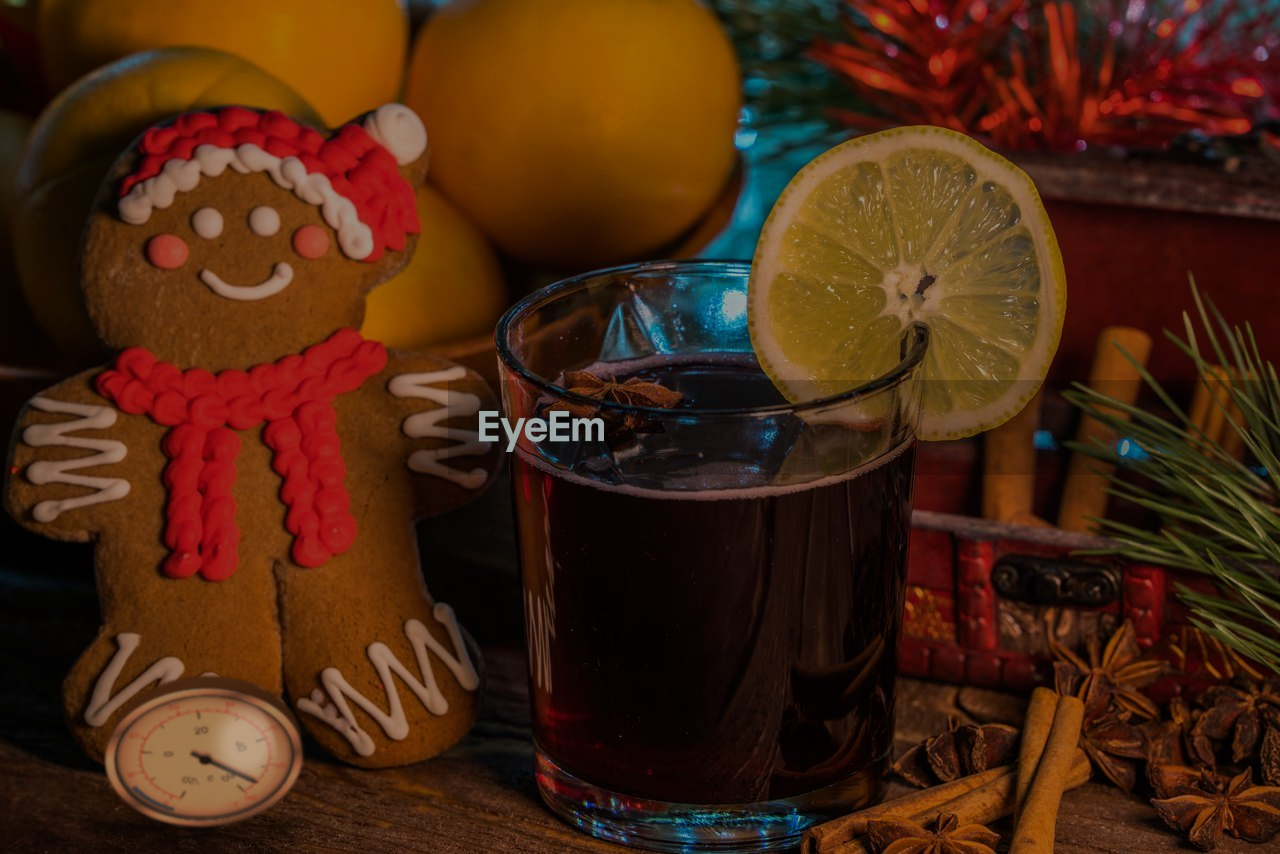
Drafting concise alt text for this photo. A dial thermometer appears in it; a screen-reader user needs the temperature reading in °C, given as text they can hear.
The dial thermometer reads 55 °C
